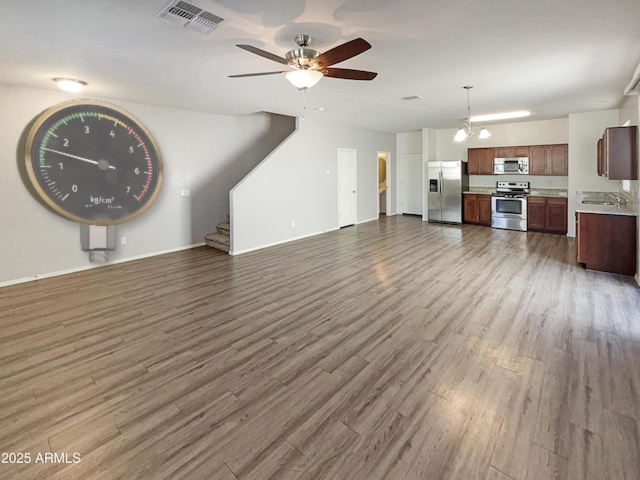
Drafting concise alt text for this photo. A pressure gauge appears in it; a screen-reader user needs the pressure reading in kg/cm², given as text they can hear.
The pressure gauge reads 1.5 kg/cm²
